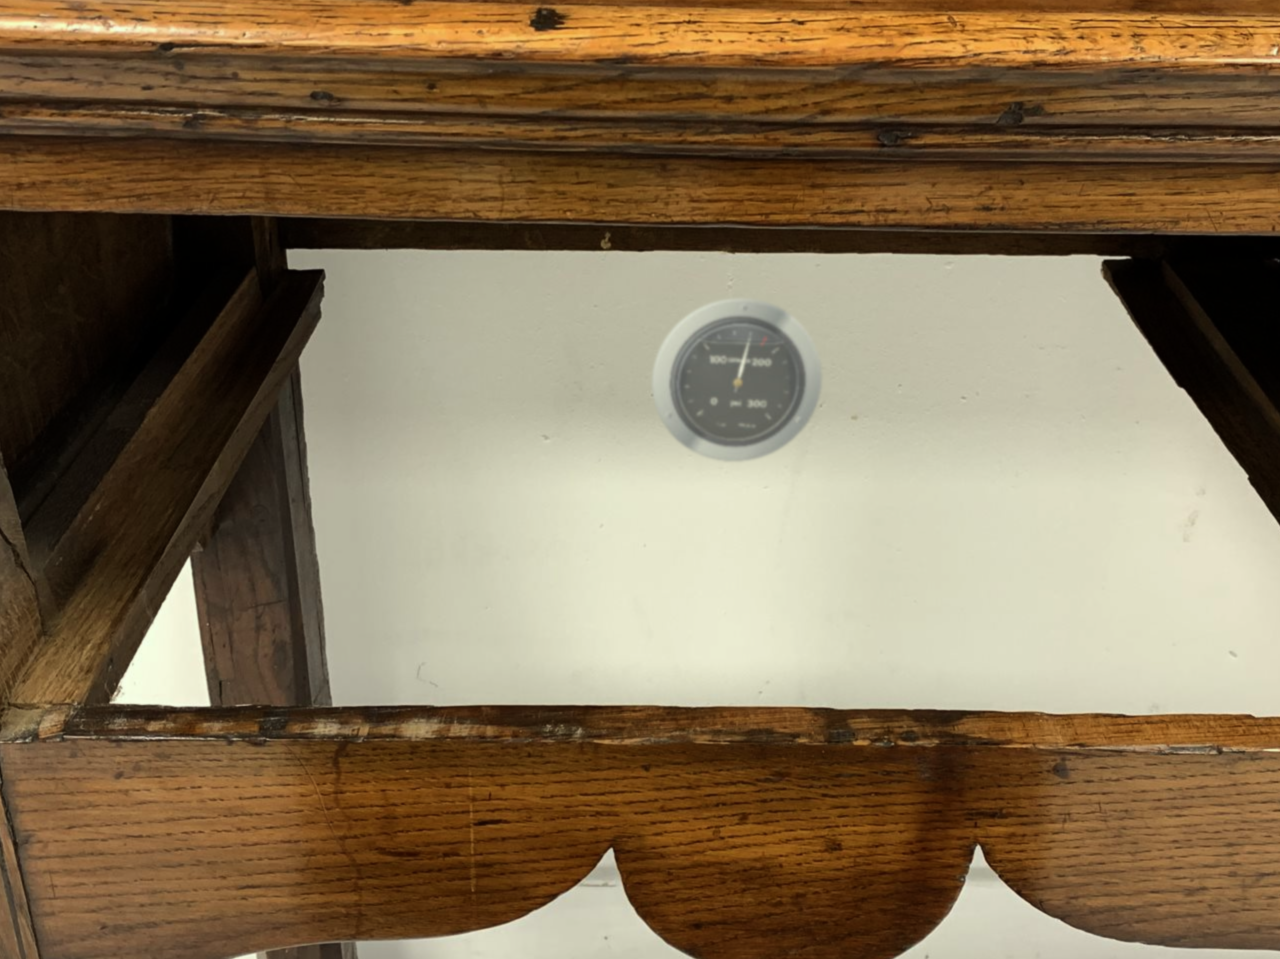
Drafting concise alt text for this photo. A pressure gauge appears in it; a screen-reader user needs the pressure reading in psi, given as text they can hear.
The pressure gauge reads 160 psi
